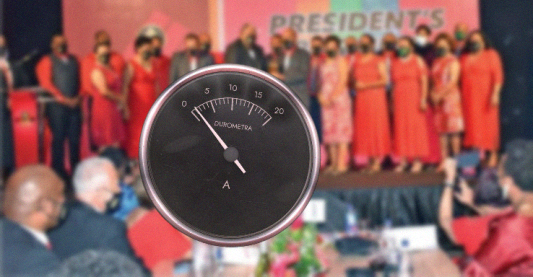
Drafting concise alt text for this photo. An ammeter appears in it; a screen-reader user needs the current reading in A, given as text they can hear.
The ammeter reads 1 A
